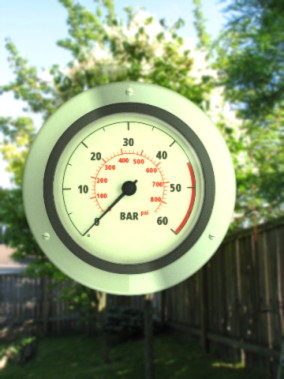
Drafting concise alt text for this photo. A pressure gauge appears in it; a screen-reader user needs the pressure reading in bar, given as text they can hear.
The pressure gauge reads 0 bar
